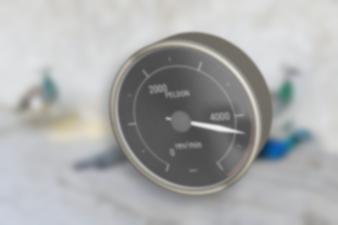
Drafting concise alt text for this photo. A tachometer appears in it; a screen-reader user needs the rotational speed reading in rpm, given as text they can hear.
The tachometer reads 4250 rpm
